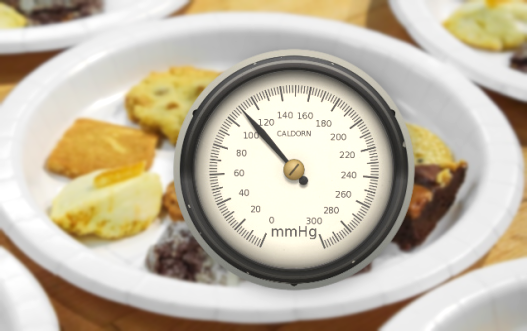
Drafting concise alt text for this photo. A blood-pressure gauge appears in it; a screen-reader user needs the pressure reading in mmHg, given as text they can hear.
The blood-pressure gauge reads 110 mmHg
